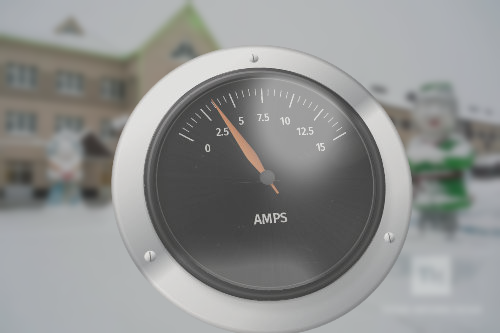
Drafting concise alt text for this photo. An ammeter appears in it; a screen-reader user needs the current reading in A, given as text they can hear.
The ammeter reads 3.5 A
